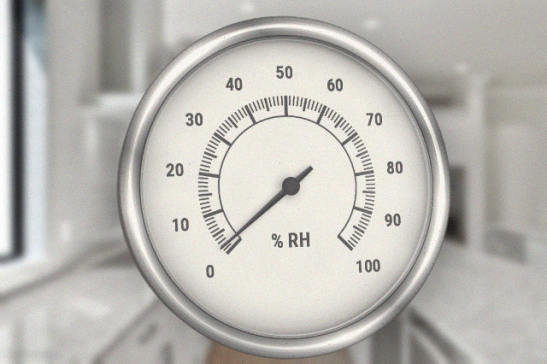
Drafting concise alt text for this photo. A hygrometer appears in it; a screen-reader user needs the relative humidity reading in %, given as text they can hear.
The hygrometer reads 2 %
